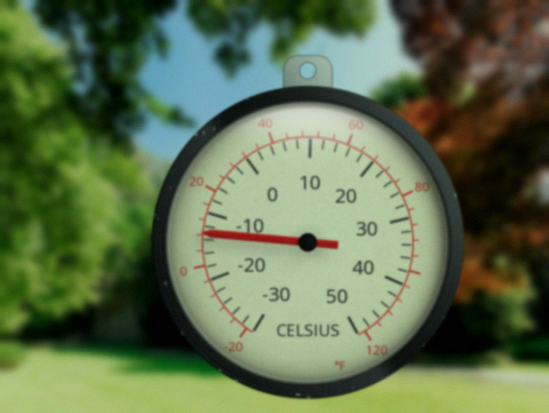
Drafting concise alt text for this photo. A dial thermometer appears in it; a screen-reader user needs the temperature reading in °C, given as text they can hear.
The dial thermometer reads -13 °C
